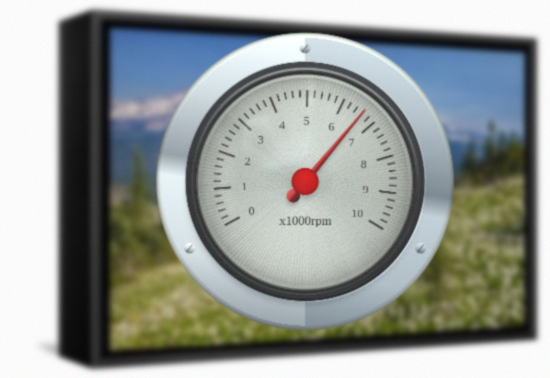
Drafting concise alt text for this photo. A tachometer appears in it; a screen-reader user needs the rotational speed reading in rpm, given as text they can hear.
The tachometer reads 6600 rpm
